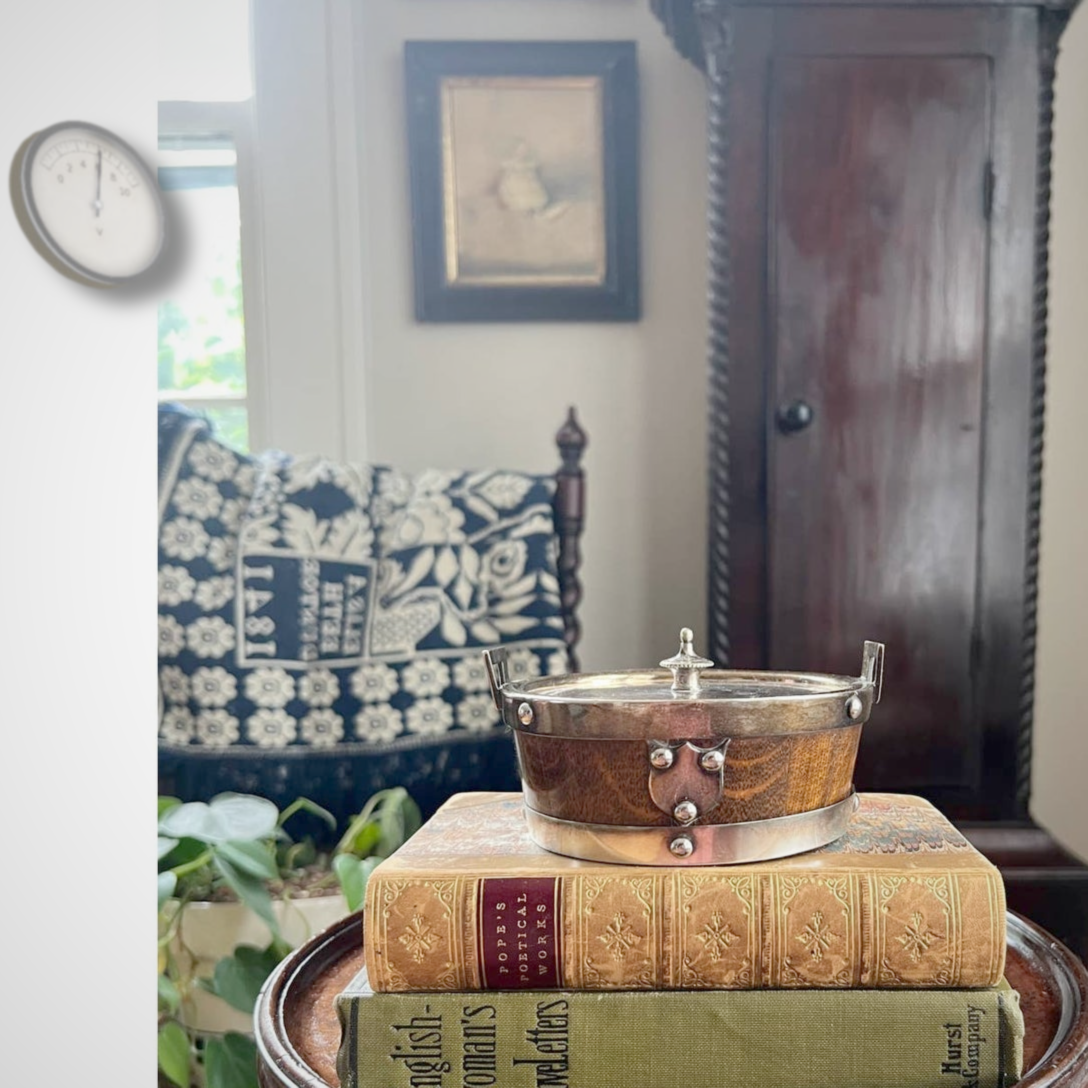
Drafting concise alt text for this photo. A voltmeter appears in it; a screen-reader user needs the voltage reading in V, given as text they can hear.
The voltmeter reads 6 V
